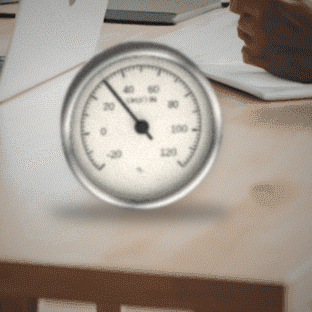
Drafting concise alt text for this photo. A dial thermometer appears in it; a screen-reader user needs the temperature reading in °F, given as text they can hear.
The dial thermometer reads 30 °F
